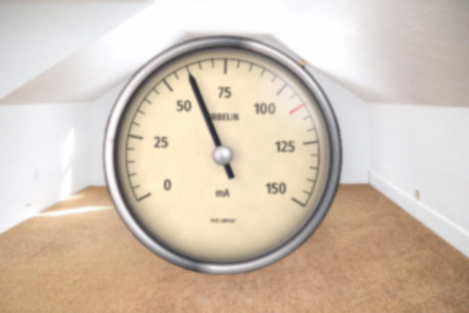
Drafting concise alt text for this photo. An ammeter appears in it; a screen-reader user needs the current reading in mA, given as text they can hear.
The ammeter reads 60 mA
